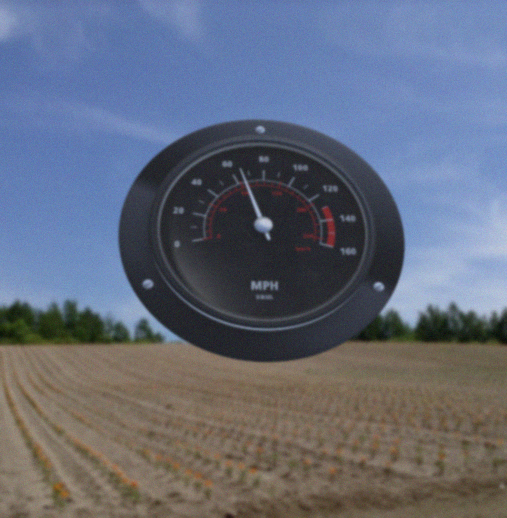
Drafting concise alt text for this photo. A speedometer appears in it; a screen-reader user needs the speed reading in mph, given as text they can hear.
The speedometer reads 65 mph
